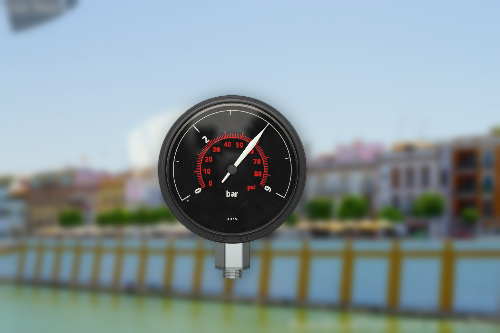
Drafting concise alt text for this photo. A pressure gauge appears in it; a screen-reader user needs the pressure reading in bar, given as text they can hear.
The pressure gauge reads 4 bar
